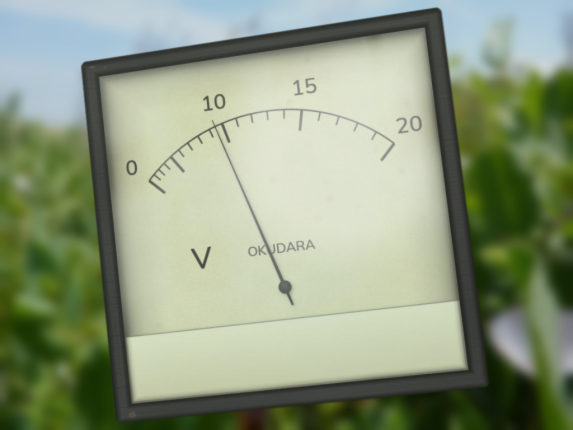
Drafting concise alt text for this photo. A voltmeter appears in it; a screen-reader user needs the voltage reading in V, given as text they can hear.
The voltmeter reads 9.5 V
